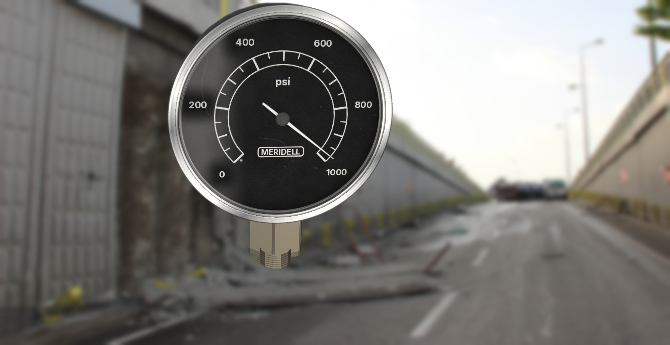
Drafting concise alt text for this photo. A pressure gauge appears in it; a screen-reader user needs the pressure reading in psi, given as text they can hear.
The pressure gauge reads 975 psi
